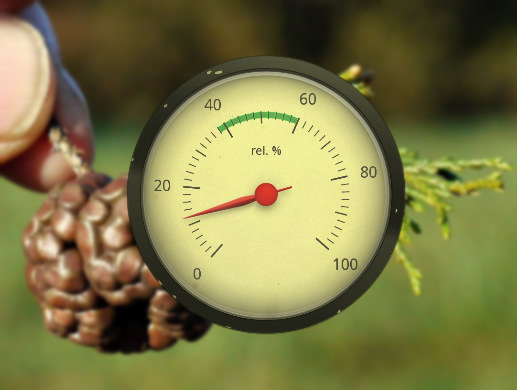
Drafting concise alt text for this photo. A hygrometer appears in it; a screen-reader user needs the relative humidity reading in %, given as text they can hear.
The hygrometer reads 12 %
